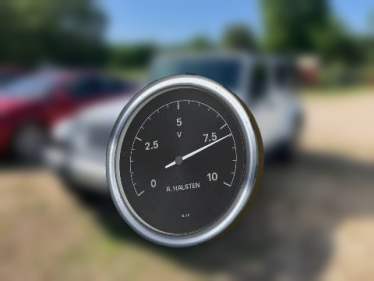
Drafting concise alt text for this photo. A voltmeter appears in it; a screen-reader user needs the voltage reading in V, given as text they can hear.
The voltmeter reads 8 V
